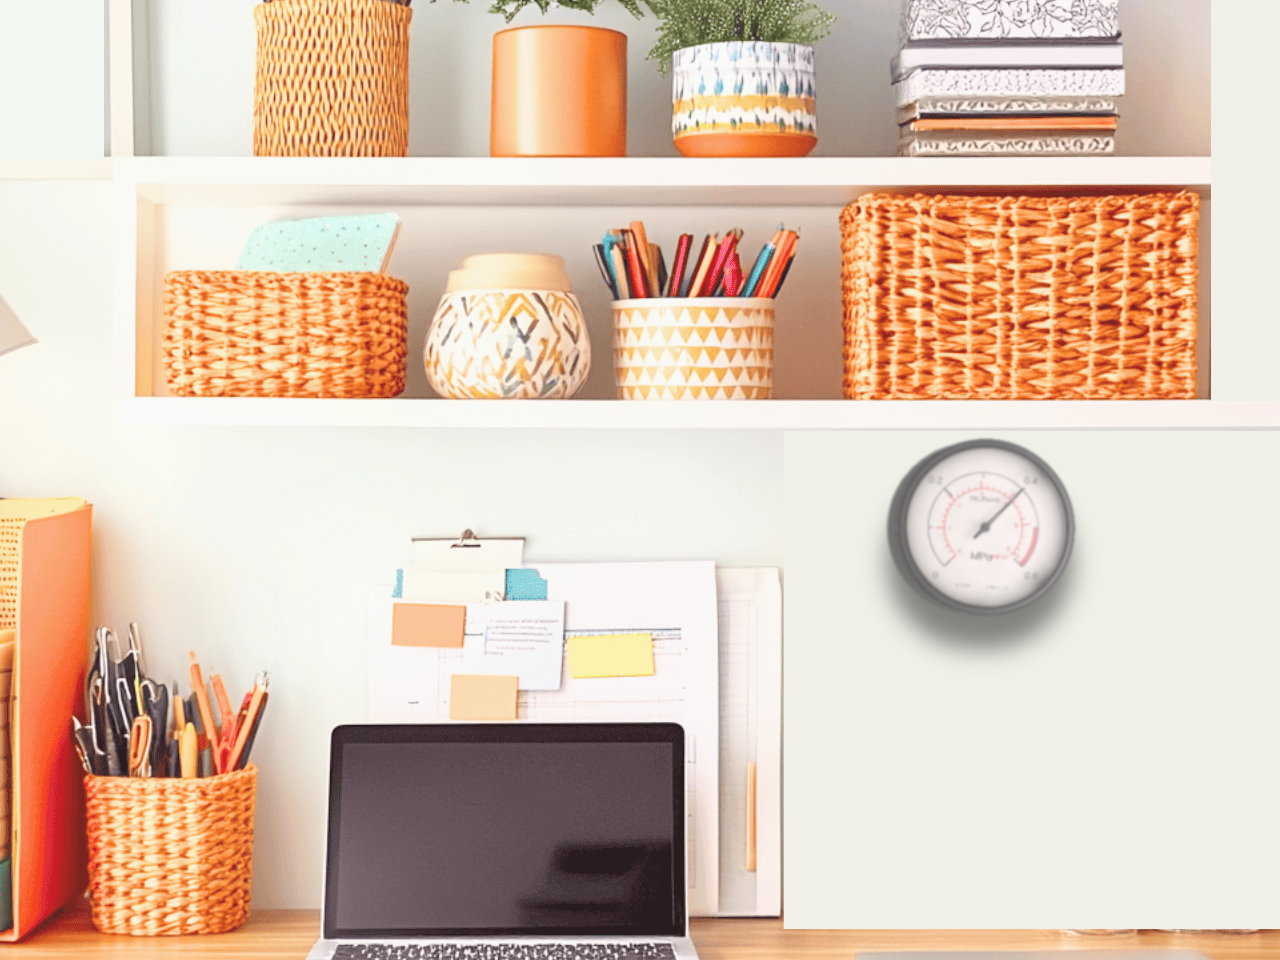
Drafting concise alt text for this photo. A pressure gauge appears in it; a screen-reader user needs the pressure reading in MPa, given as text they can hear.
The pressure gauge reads 0.4 MPa
